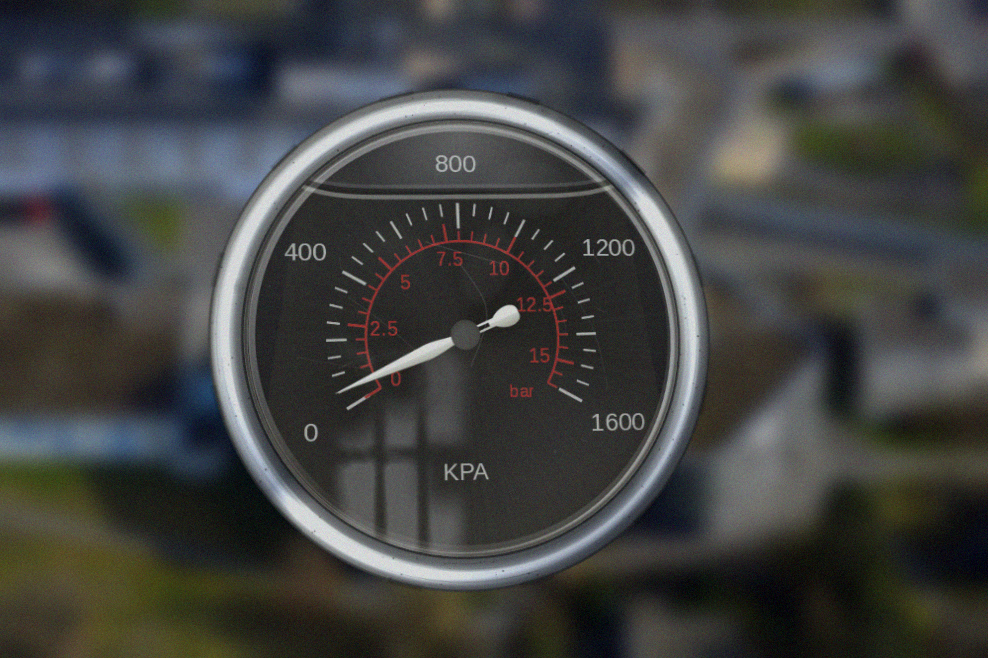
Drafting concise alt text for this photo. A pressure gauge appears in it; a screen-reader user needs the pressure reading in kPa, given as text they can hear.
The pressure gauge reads 50 kPa
